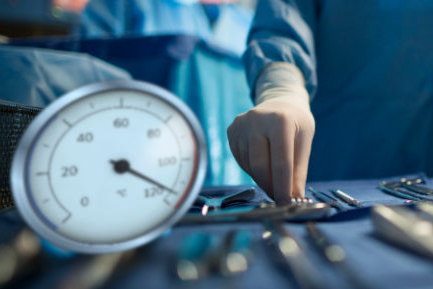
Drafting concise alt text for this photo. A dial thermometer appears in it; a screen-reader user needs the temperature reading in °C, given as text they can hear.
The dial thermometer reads 115 °C
